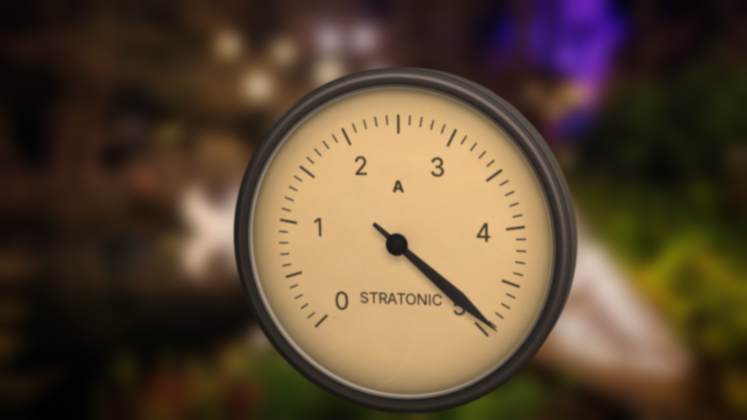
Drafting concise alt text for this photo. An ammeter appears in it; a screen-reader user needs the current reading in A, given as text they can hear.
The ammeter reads 4.9 A
